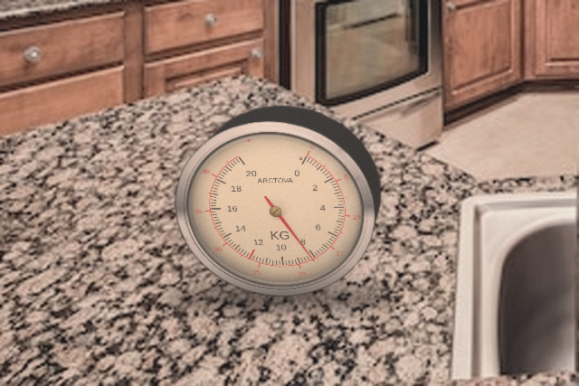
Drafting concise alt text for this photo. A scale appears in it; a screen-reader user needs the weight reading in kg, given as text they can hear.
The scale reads 8 kg
